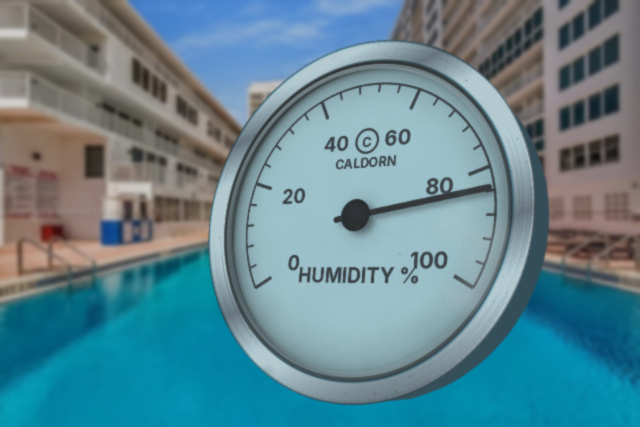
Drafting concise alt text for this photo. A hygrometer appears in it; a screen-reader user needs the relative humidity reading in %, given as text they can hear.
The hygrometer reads 84 %
